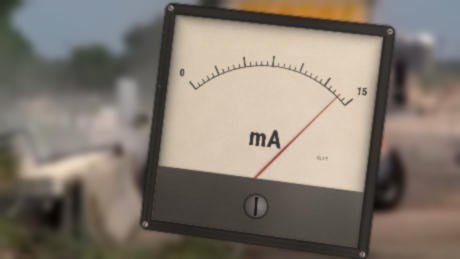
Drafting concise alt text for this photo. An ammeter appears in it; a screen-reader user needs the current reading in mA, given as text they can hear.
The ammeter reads 14 mA
